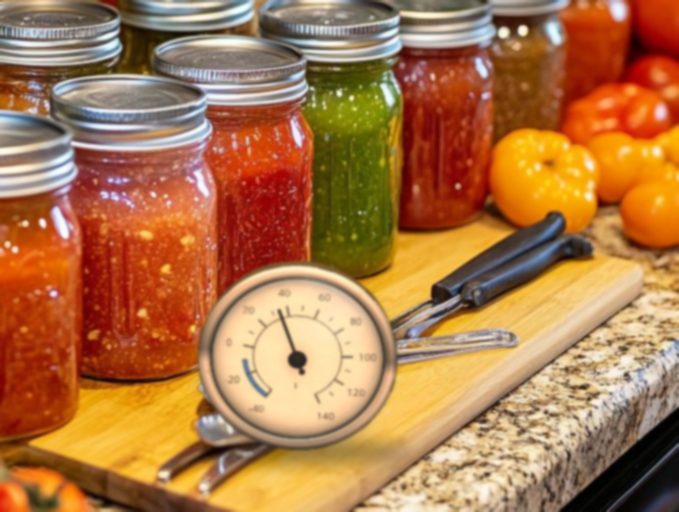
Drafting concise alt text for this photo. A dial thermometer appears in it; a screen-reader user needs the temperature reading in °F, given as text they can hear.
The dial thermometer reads 35 °F
